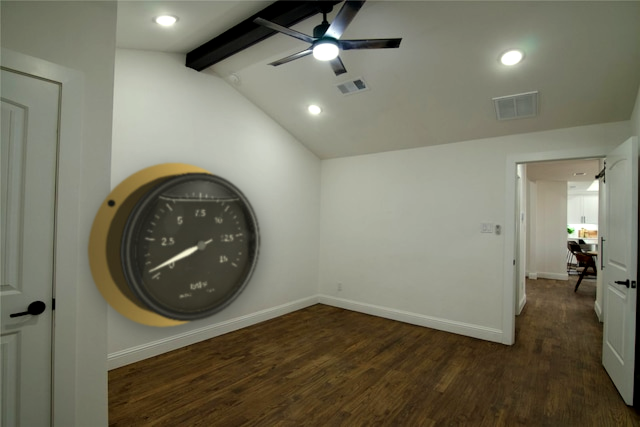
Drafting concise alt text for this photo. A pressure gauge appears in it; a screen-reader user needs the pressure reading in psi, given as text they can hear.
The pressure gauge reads 0.5 psi
